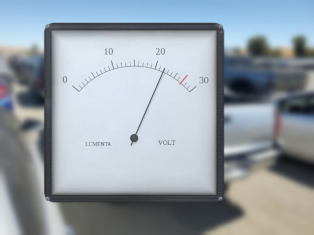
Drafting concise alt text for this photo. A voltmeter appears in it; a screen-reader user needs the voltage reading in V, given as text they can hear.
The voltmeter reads 22 V
